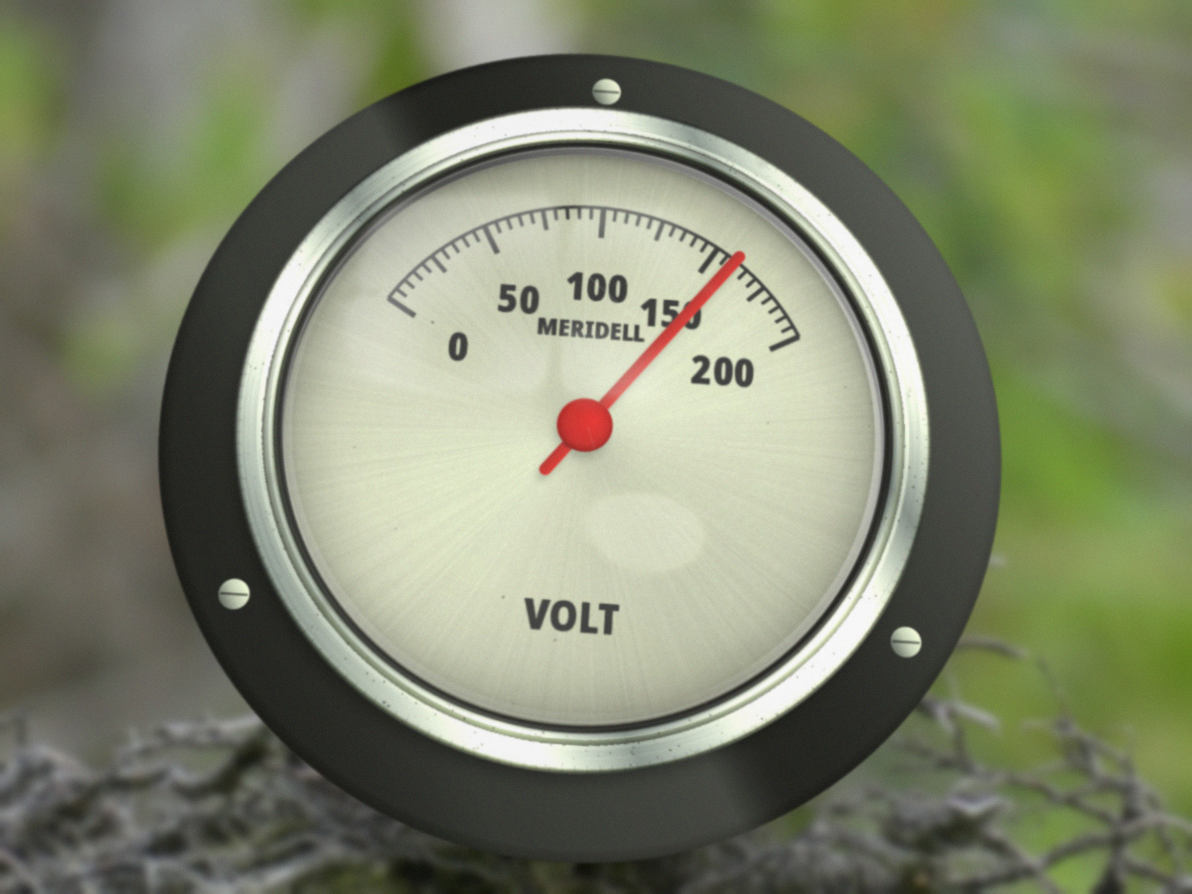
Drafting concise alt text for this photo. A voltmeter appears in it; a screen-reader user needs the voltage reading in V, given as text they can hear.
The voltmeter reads 160 V
